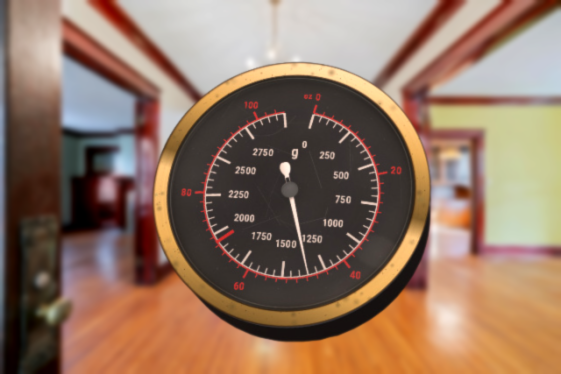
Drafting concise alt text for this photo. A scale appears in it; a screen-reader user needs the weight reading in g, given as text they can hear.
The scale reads 1350 g
